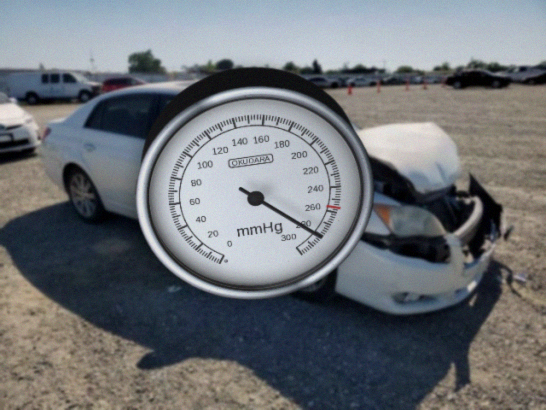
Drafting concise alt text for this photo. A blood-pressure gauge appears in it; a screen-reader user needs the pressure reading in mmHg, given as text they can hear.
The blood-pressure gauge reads 280 mmHg
